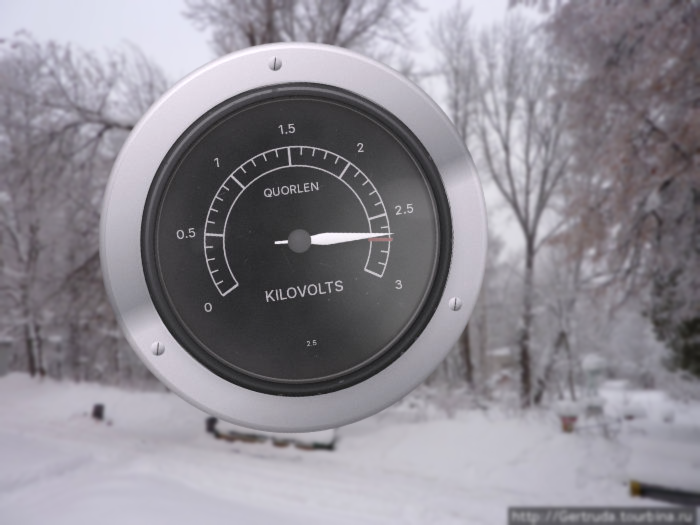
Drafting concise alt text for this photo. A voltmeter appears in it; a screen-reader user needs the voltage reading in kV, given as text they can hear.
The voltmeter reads 2.65 kV
